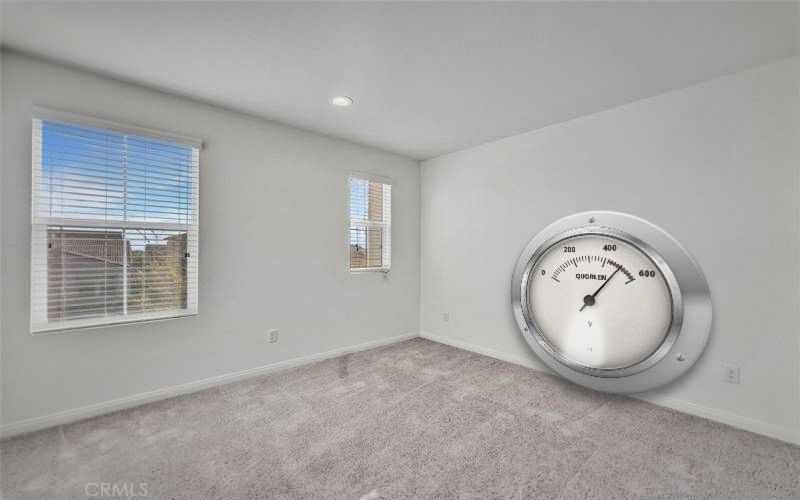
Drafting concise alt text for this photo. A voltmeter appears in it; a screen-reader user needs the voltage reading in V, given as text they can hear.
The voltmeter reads 500 V
